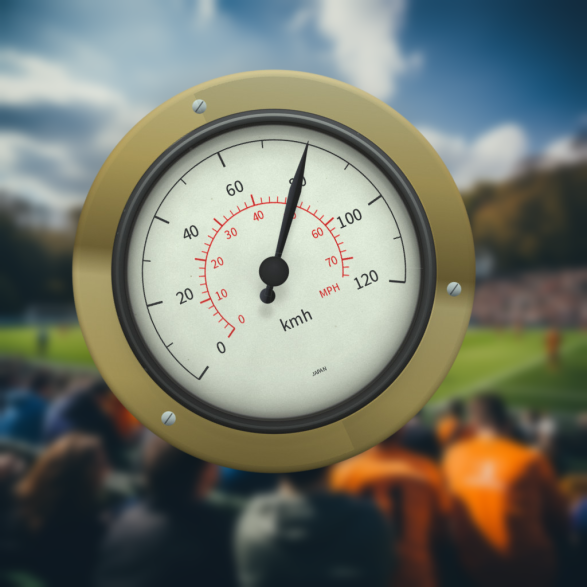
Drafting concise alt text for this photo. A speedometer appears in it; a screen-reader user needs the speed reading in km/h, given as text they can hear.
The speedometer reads 80 km/h
